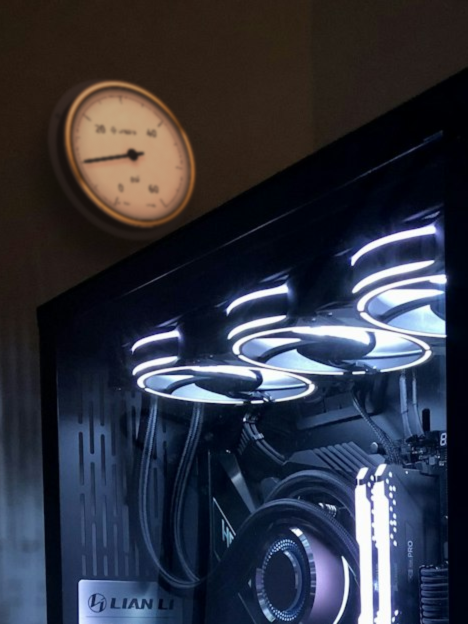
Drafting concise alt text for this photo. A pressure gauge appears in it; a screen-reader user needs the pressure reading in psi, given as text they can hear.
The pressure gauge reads 10 psi
